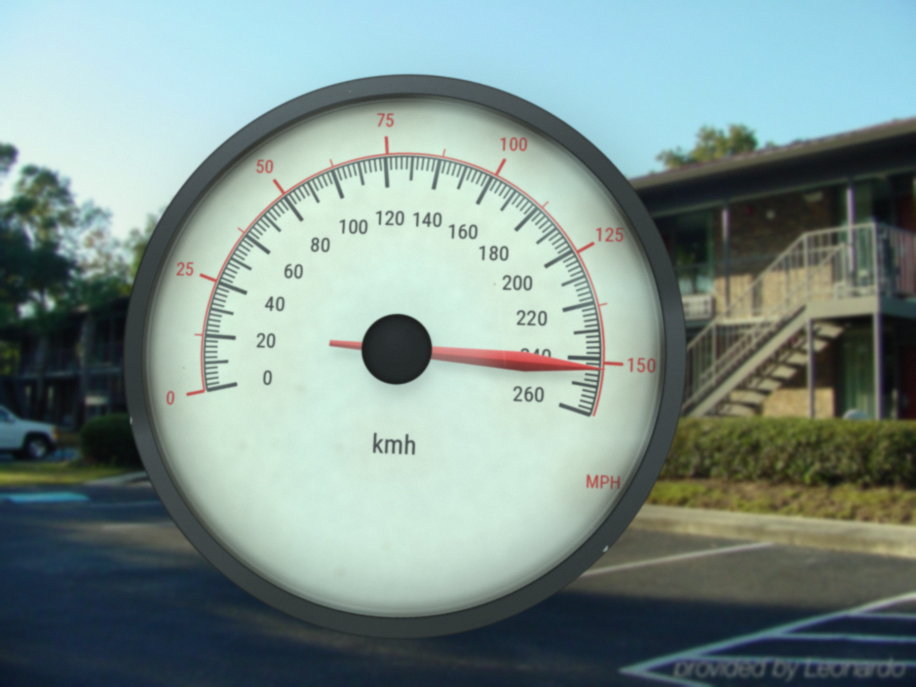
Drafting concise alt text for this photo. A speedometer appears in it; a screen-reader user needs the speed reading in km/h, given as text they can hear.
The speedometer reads 244 km/h
